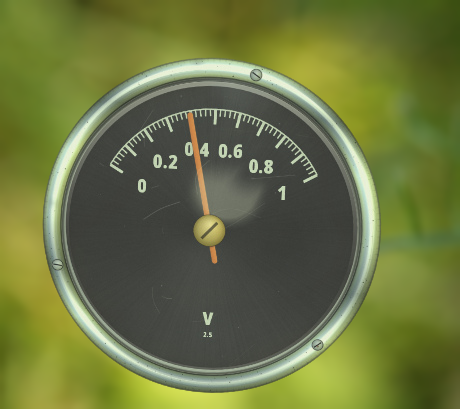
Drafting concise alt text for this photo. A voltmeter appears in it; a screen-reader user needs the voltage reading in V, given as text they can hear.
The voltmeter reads 0.4 V
